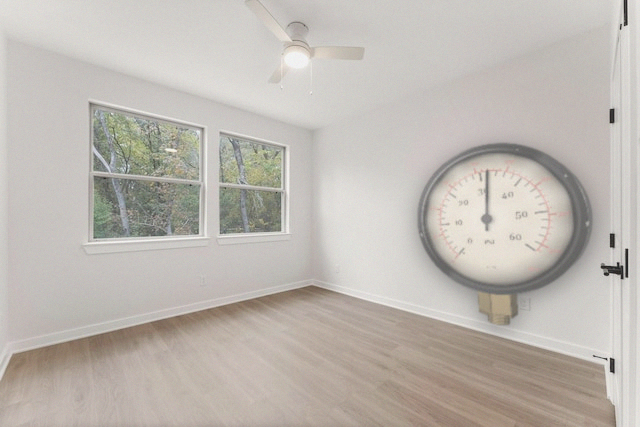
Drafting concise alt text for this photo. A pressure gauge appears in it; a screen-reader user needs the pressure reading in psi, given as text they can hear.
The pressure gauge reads 32 psi
